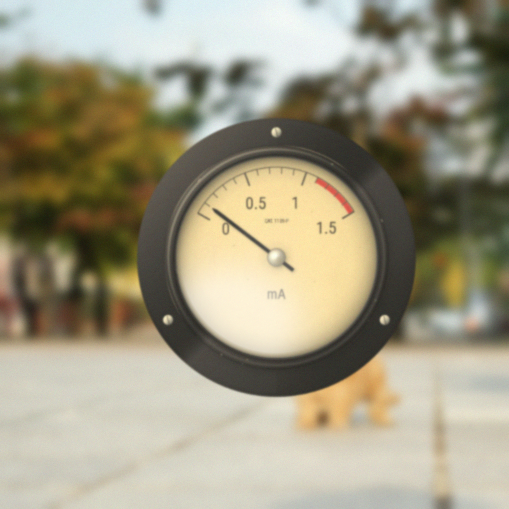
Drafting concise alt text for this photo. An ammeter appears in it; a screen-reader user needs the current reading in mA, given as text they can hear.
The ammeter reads 0.1 mA
